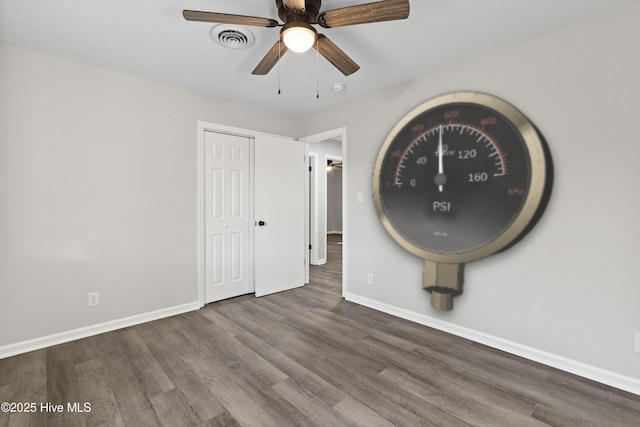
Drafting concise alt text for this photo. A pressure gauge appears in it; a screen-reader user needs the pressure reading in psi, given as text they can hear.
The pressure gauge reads 80 psi
